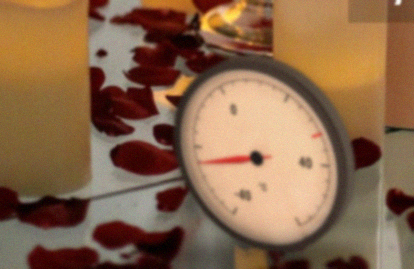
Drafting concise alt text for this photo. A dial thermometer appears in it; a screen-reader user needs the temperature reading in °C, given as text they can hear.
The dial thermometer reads -24 °C
